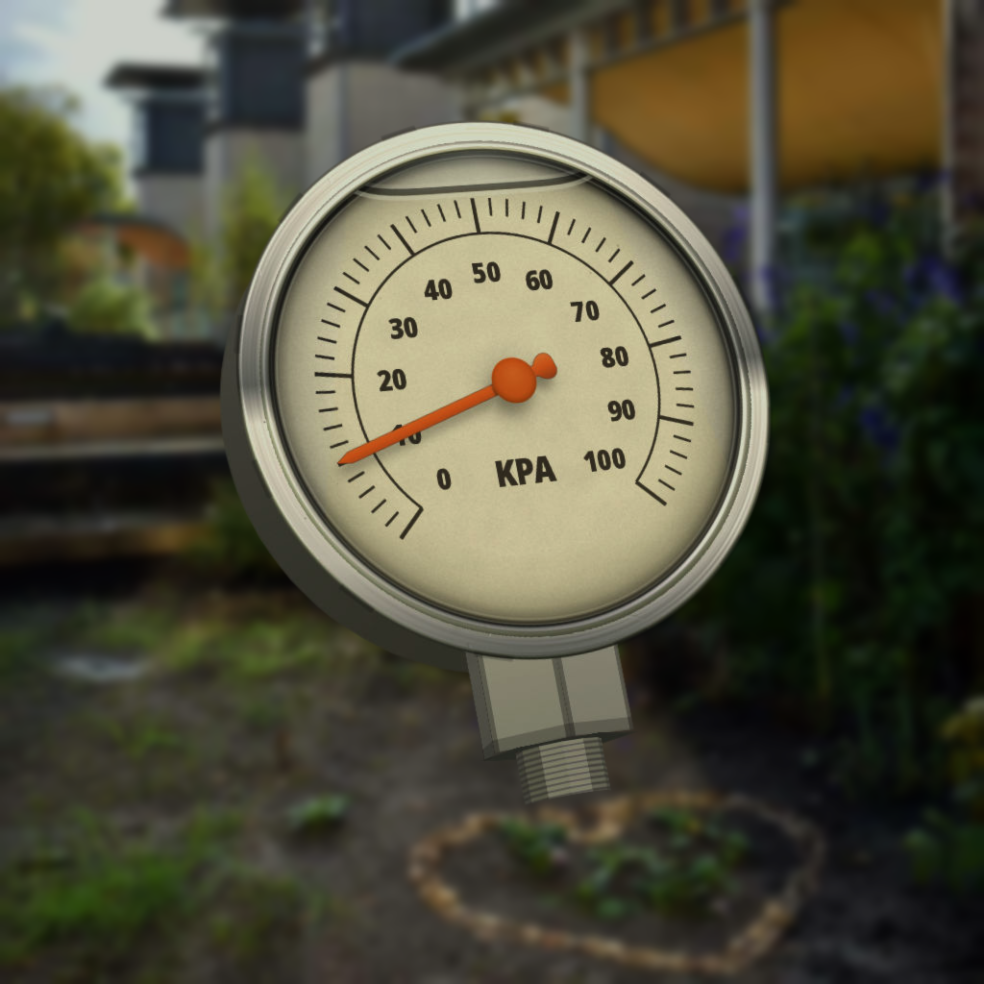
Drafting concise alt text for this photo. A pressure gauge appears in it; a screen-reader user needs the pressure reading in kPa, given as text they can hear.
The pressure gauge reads 10 kPa
